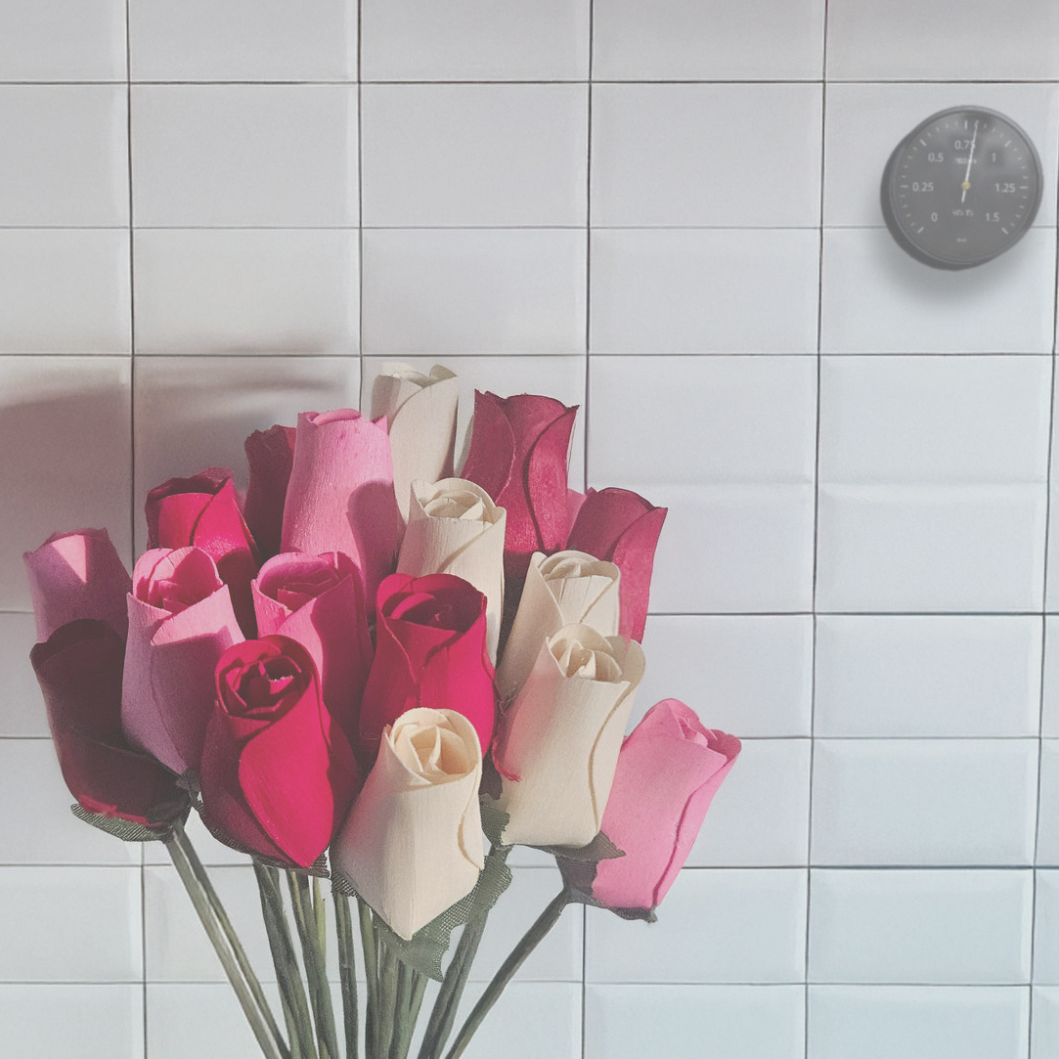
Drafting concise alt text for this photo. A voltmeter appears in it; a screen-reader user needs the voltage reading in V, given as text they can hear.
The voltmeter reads 0.8 V
